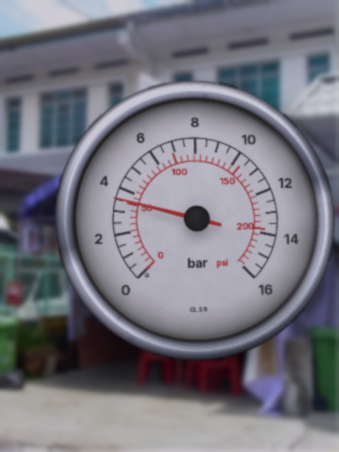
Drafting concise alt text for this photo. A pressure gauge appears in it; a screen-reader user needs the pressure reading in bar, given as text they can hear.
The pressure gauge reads 3.5 bar
